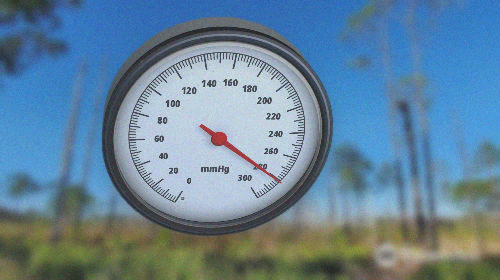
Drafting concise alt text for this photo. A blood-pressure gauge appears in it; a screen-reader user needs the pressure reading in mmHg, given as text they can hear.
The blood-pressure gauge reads 280 mmHg
